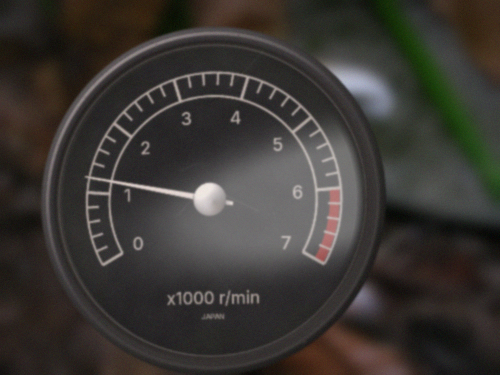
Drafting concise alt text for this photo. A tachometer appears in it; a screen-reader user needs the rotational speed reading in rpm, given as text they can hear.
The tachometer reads 1200 rpm
